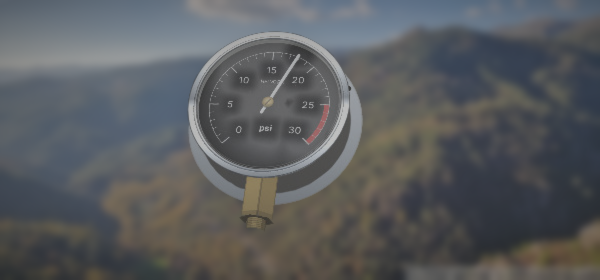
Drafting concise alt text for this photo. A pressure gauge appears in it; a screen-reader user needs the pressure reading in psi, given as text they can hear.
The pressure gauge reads 18 psi
